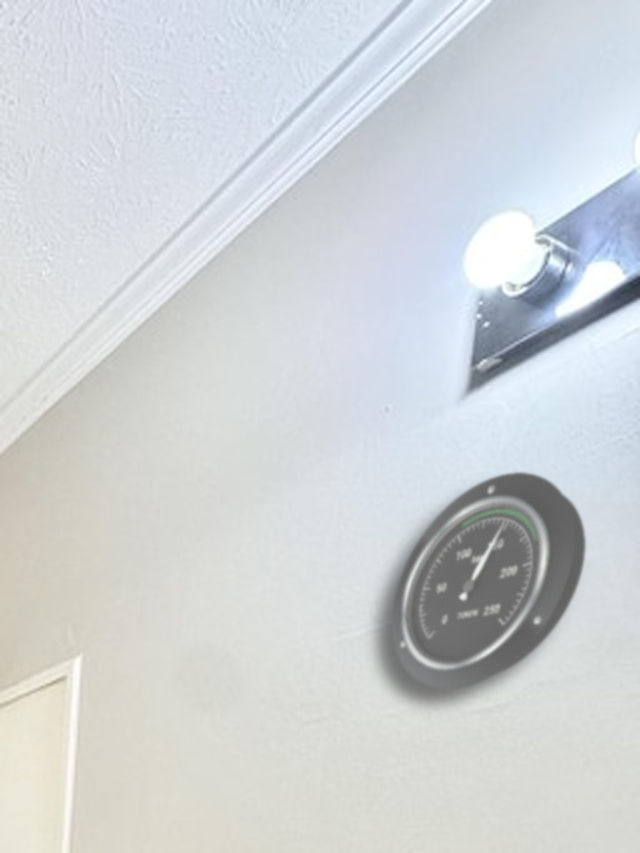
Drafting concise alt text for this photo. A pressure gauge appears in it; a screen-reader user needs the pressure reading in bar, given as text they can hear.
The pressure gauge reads 150 bar
